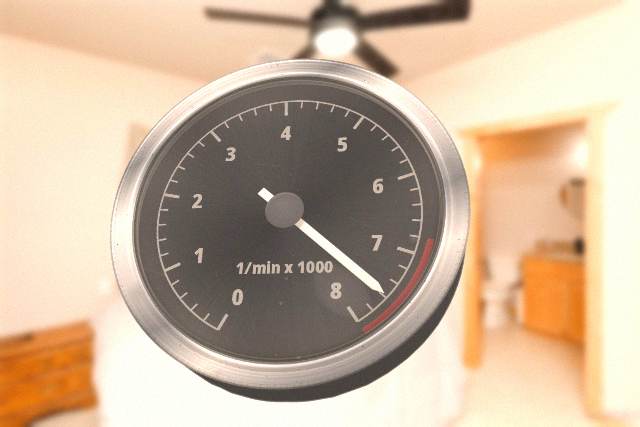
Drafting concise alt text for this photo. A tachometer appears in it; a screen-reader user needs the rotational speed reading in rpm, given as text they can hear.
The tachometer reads 7600 rpm
